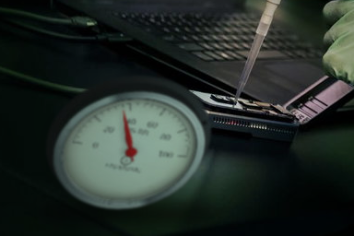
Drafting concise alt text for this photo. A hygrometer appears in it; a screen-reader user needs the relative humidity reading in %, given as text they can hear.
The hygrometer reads 36 %
